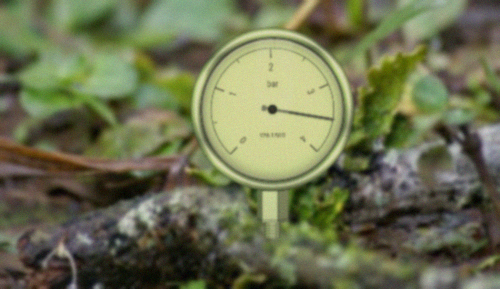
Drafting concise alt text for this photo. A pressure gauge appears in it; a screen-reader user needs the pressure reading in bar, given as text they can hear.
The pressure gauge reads 3.5 bar
